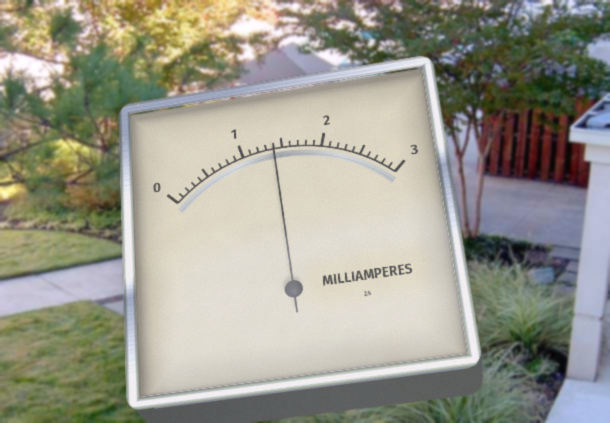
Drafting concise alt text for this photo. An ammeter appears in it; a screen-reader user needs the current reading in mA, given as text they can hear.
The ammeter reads 1.4 mA
